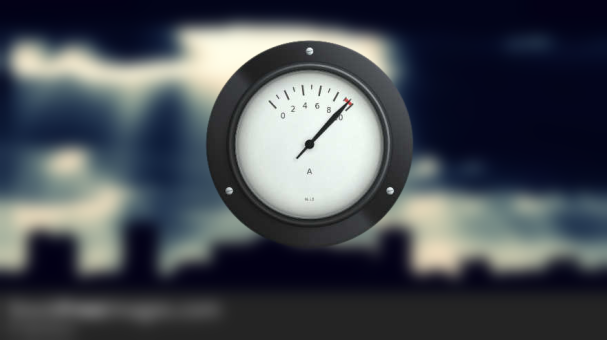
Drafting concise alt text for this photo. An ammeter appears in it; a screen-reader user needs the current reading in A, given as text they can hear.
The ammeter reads 9.5 A
